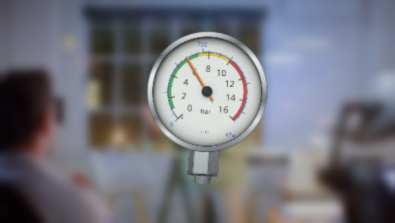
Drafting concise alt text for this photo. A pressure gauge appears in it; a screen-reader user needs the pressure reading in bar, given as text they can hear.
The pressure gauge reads 6 bar
